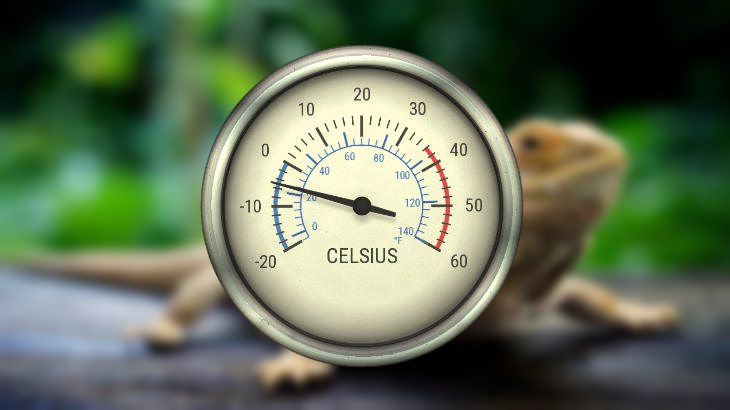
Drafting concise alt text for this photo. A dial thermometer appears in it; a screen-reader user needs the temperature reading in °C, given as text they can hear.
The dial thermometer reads -5 °C
